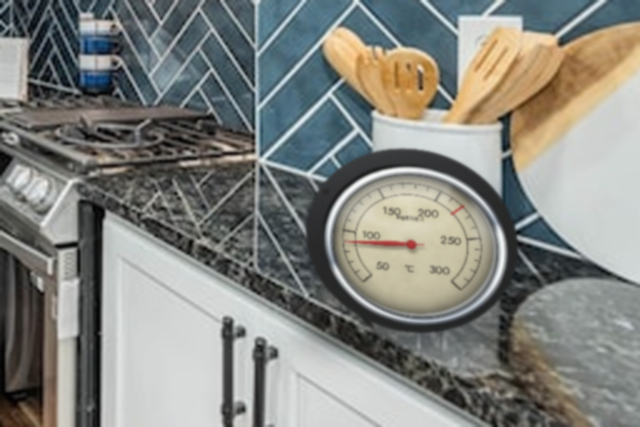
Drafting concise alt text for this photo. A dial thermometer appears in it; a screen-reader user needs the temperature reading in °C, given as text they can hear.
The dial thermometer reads 90 °C
